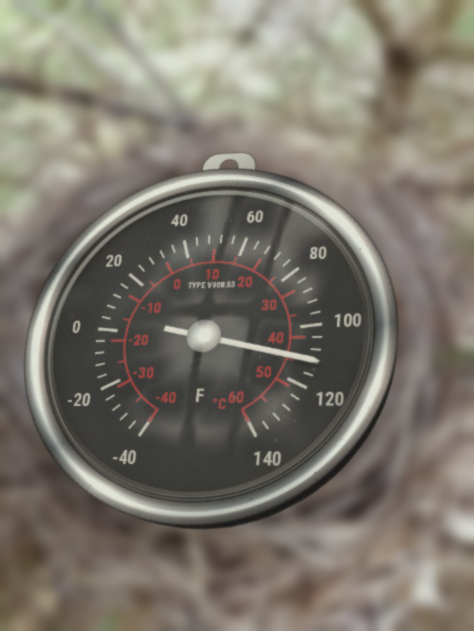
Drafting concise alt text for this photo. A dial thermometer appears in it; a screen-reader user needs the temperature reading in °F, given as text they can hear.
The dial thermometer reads 112 °F
